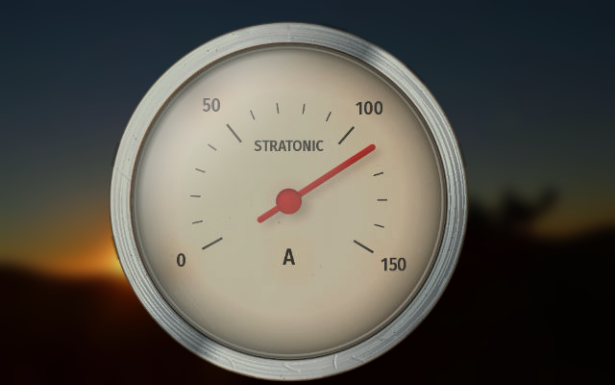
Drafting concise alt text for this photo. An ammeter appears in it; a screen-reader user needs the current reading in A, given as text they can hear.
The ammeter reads 110 A
